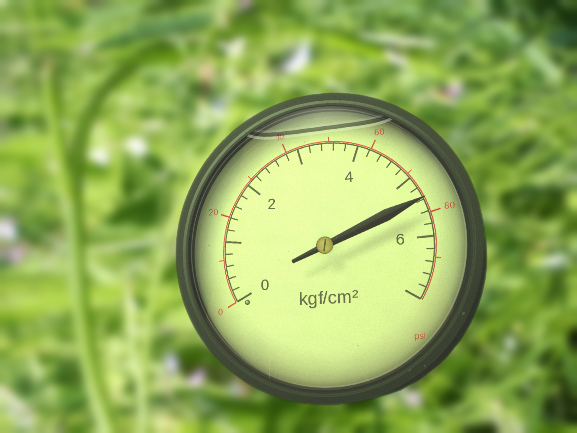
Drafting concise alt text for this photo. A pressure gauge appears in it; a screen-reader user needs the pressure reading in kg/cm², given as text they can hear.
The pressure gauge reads 5.4 kg/cm²
